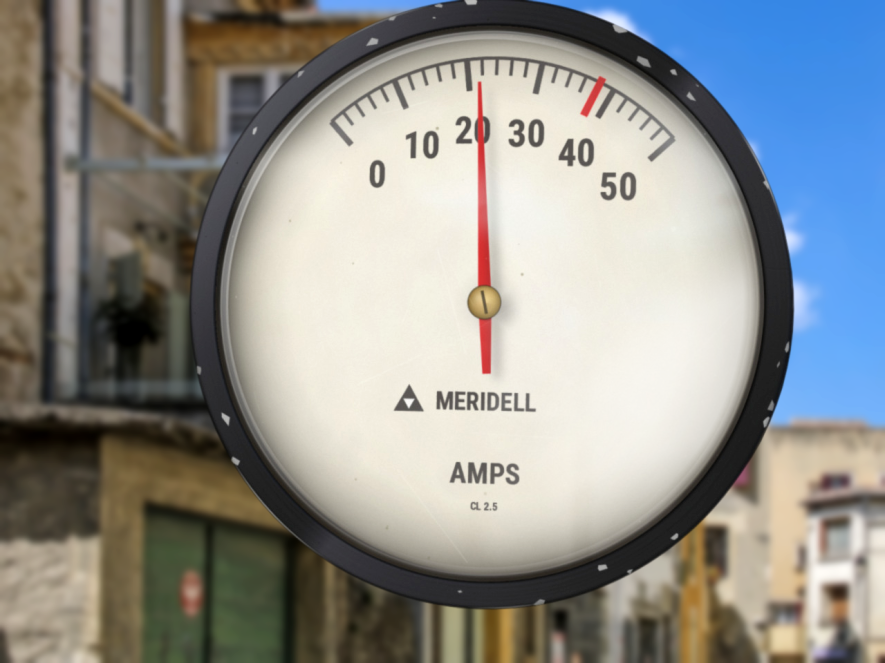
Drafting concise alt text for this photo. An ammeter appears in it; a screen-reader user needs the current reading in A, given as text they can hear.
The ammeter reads 22 A
